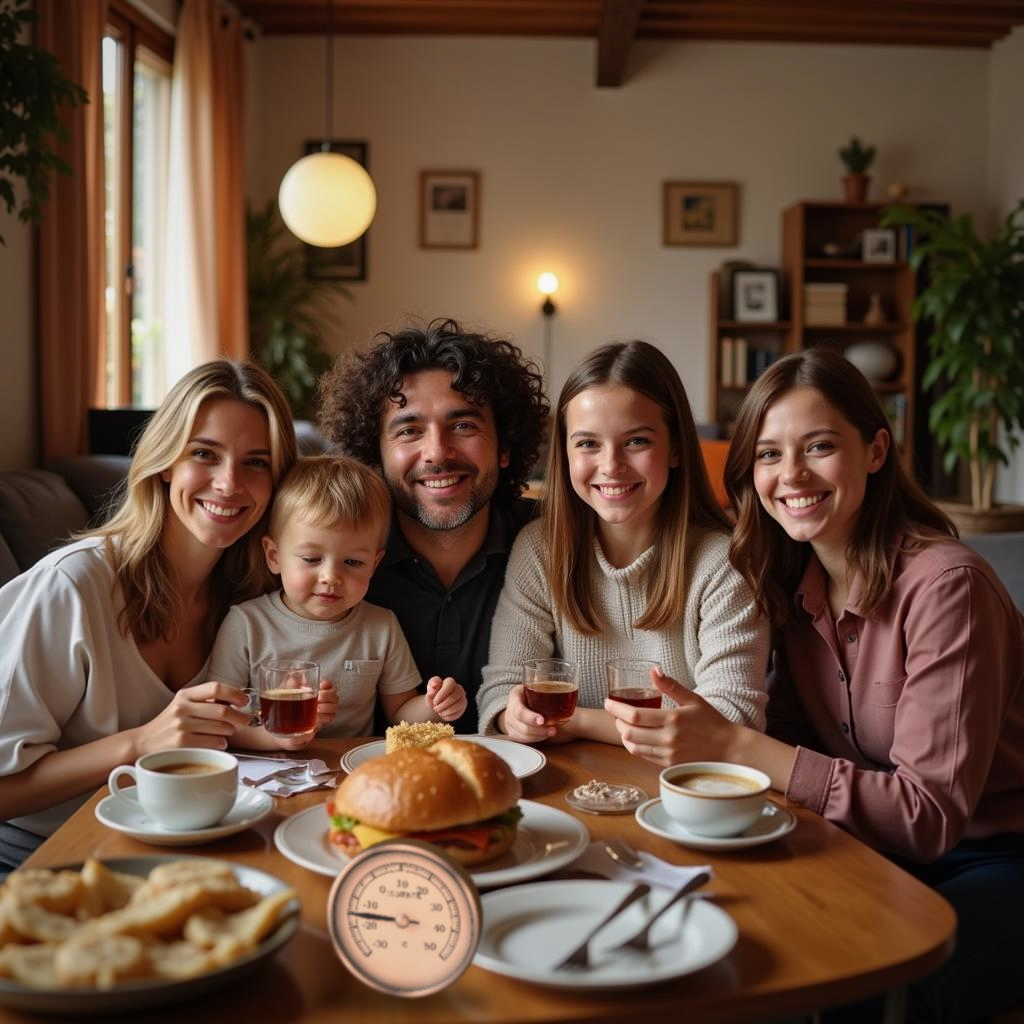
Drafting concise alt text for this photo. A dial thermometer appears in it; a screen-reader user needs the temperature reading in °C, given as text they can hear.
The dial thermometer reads -15 °C
